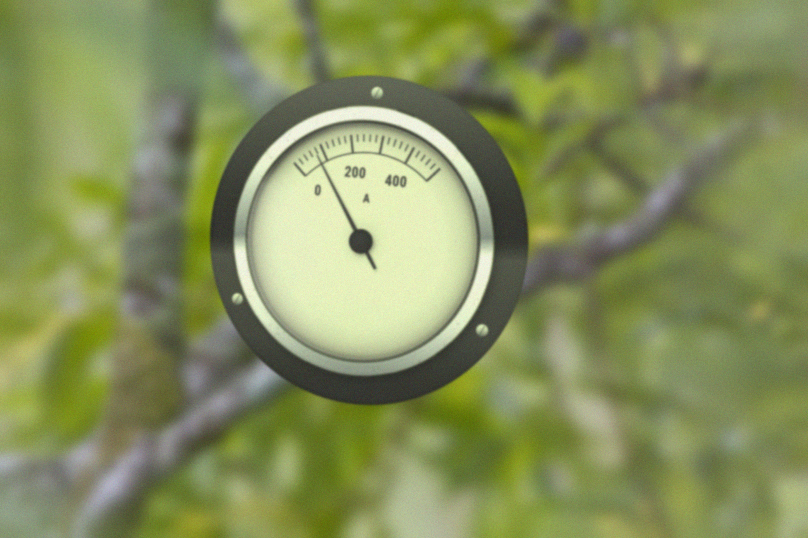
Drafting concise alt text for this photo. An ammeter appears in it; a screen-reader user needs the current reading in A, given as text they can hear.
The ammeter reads 80 A
